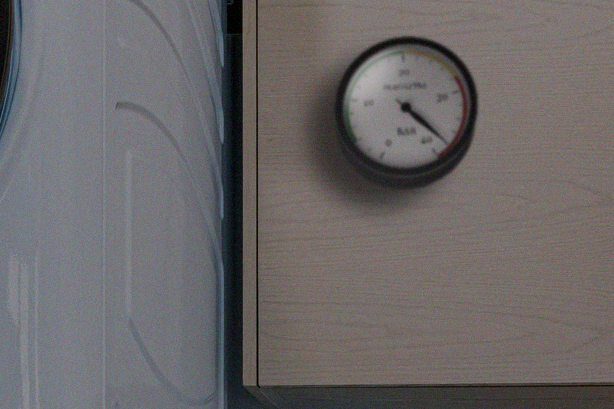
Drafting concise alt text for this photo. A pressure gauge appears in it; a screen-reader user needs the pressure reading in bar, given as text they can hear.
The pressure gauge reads 38 bar
